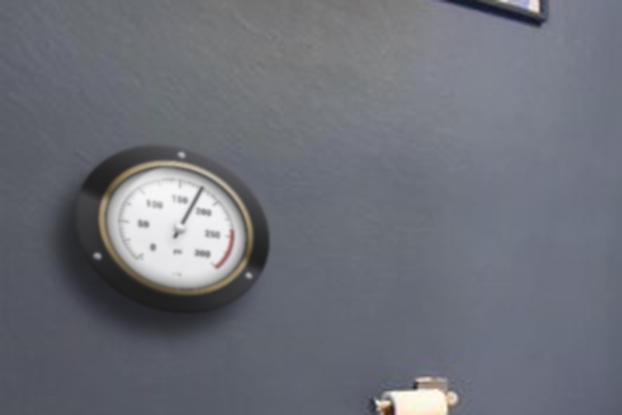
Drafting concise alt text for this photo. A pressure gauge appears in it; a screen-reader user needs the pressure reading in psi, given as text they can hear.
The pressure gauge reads 175 psi
